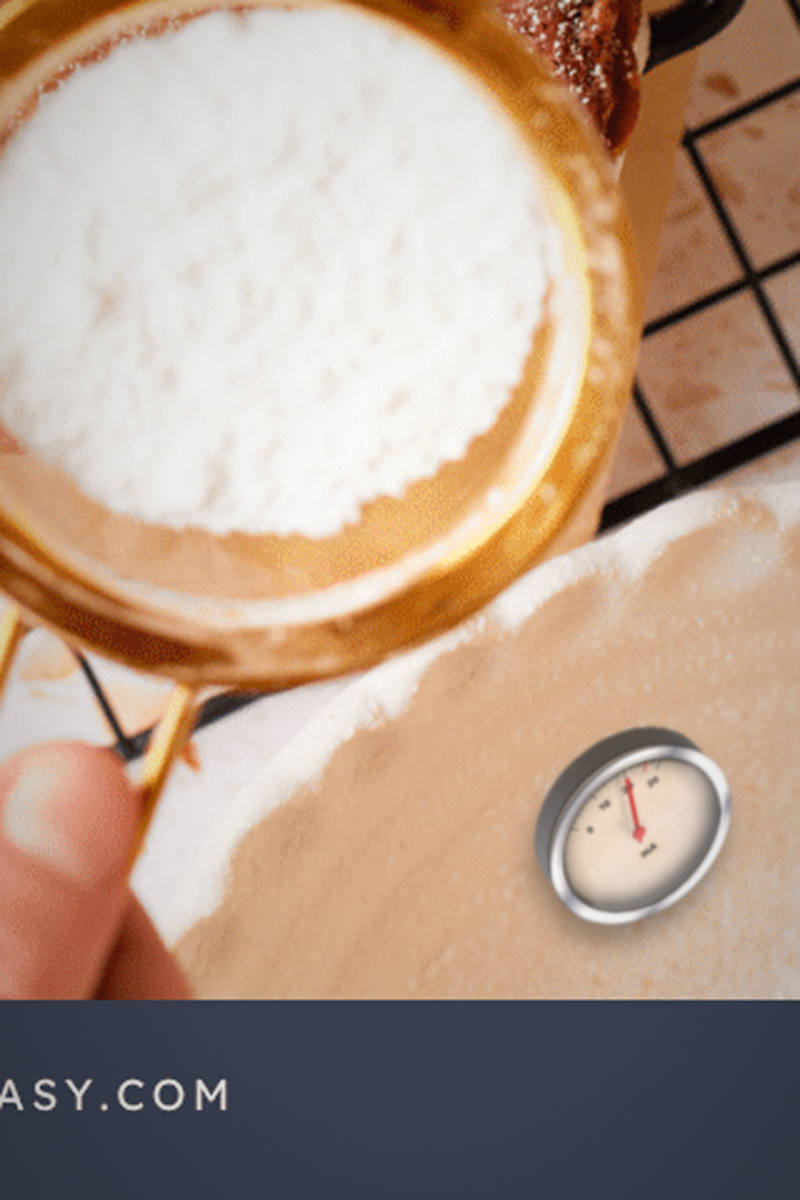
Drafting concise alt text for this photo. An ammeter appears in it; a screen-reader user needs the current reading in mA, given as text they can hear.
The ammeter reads 20 mA
